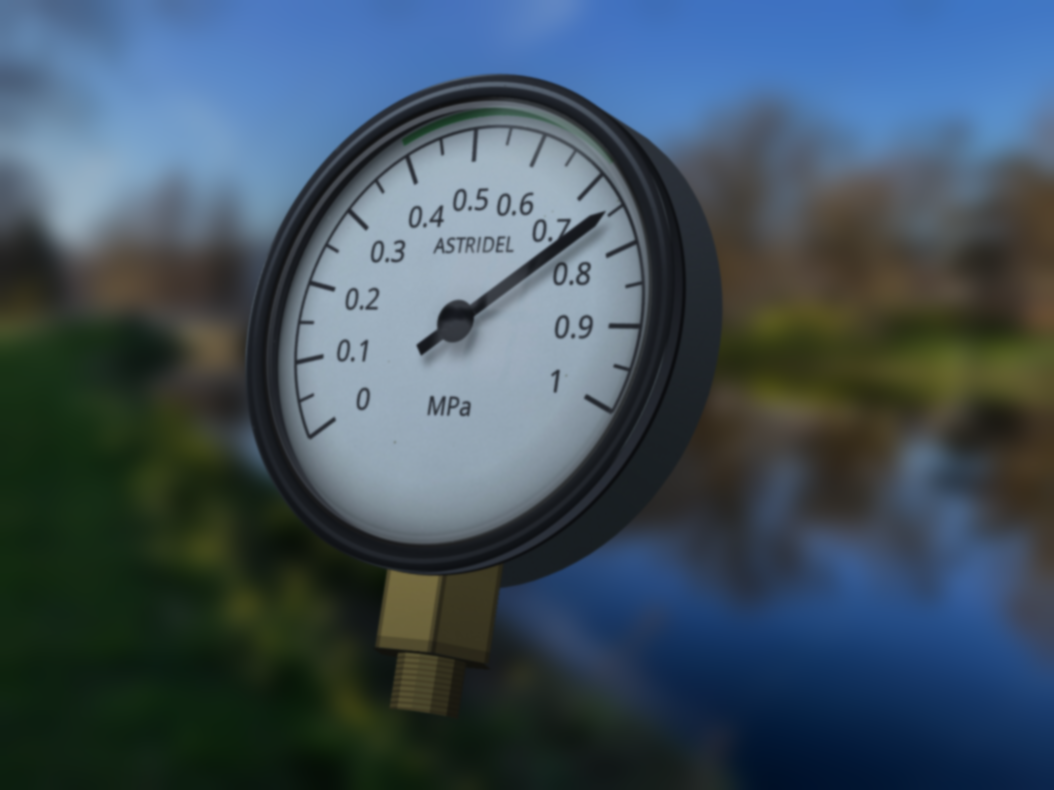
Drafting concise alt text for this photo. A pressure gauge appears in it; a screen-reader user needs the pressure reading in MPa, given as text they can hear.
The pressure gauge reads 0.75 MPa
